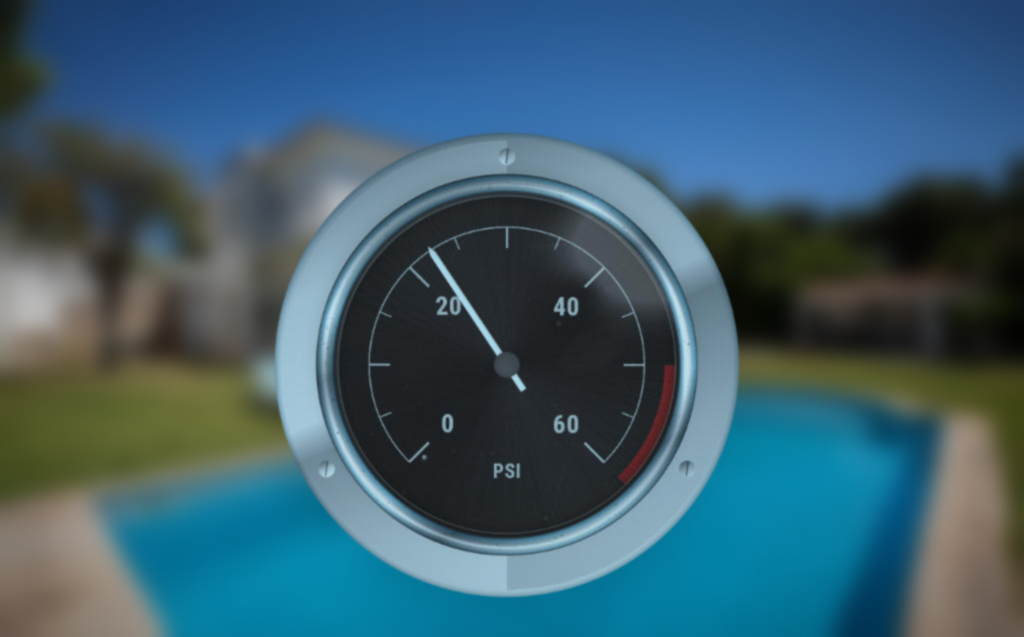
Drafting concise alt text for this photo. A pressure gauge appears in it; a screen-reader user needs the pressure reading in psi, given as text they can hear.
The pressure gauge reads 22.5 psi
